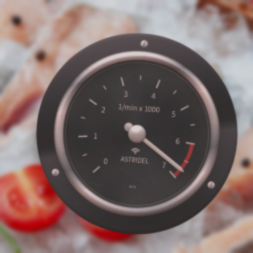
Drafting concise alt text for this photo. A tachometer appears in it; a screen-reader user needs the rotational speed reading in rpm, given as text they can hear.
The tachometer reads 6750 rpm
